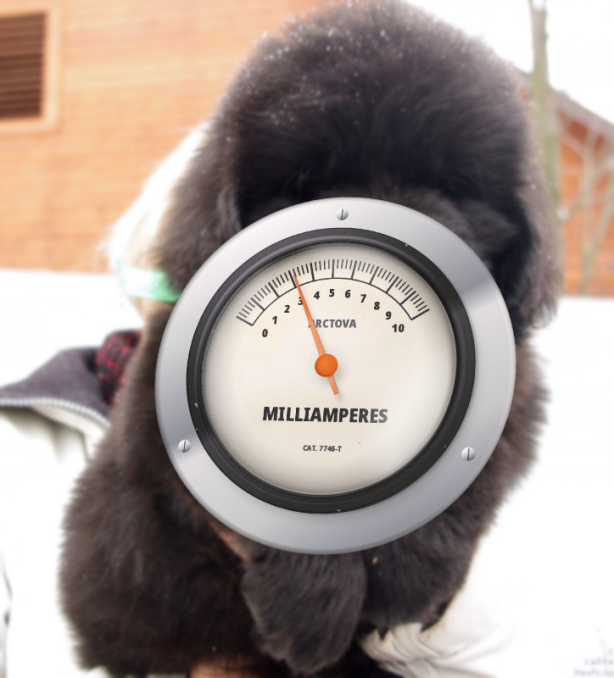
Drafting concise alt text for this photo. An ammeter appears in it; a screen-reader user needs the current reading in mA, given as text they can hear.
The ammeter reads 3.2 mA
